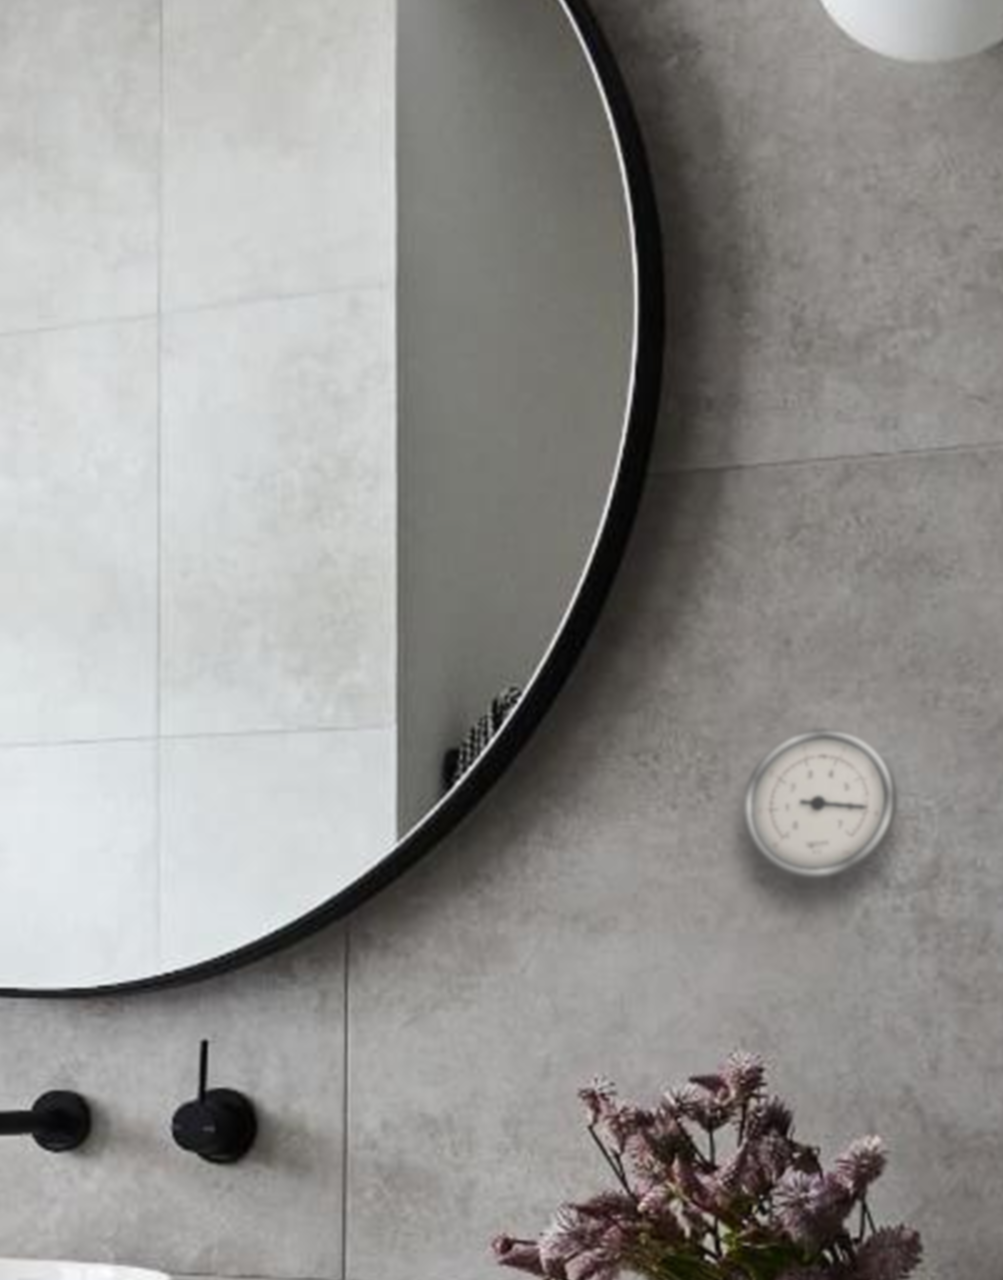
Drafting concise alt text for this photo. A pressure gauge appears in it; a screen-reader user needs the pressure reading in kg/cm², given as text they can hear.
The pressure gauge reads 6 kg/cm²
